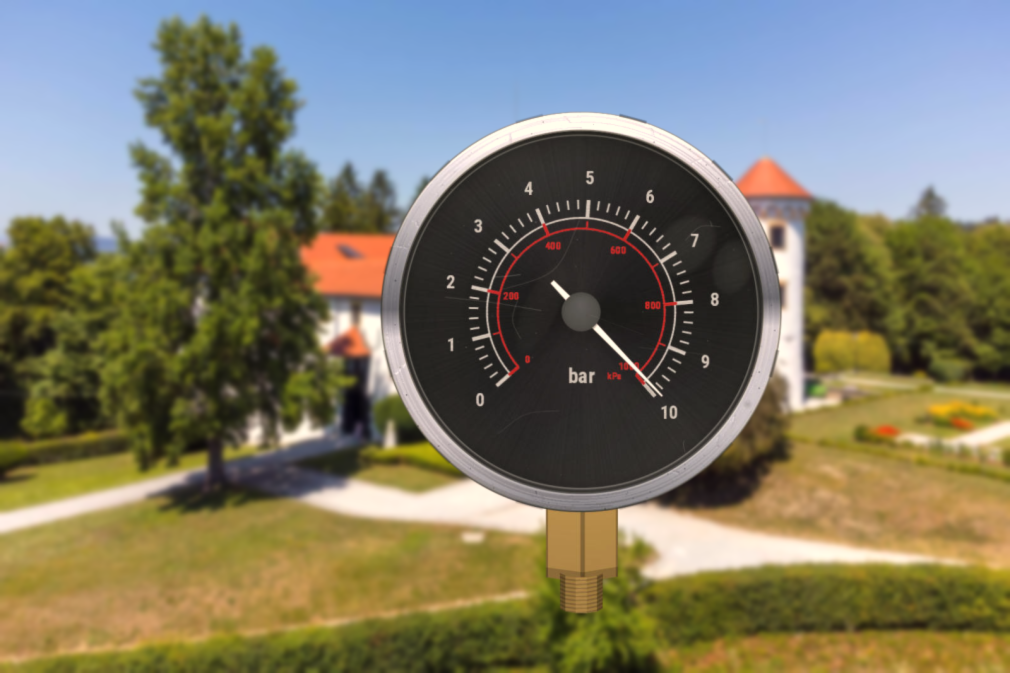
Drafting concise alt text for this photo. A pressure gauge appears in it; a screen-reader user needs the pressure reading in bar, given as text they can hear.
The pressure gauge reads 9.9 bar
